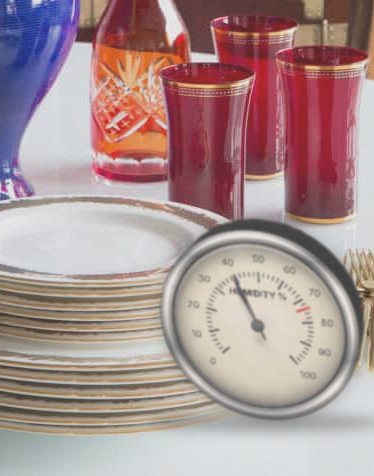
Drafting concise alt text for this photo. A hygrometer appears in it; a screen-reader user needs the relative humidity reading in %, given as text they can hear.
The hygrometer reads 40 %
